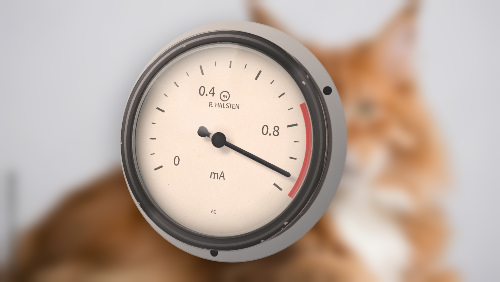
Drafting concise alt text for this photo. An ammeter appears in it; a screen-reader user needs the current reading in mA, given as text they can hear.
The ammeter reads 0.95 mA
